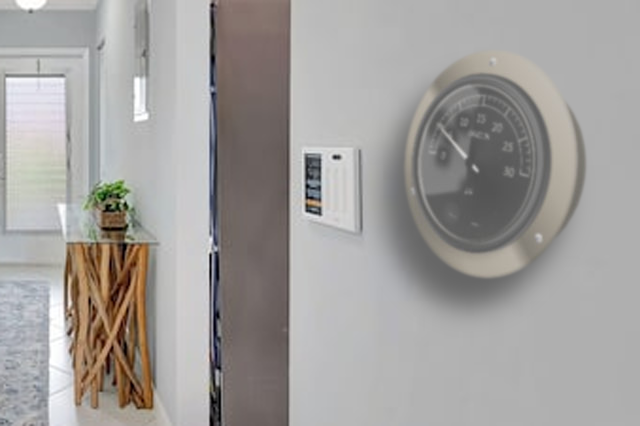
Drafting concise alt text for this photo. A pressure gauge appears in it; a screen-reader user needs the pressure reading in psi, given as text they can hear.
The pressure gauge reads 5 psi
